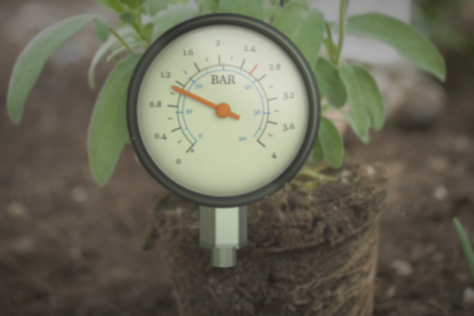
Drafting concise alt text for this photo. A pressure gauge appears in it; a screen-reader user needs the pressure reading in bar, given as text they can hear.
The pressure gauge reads 1.1 bar
